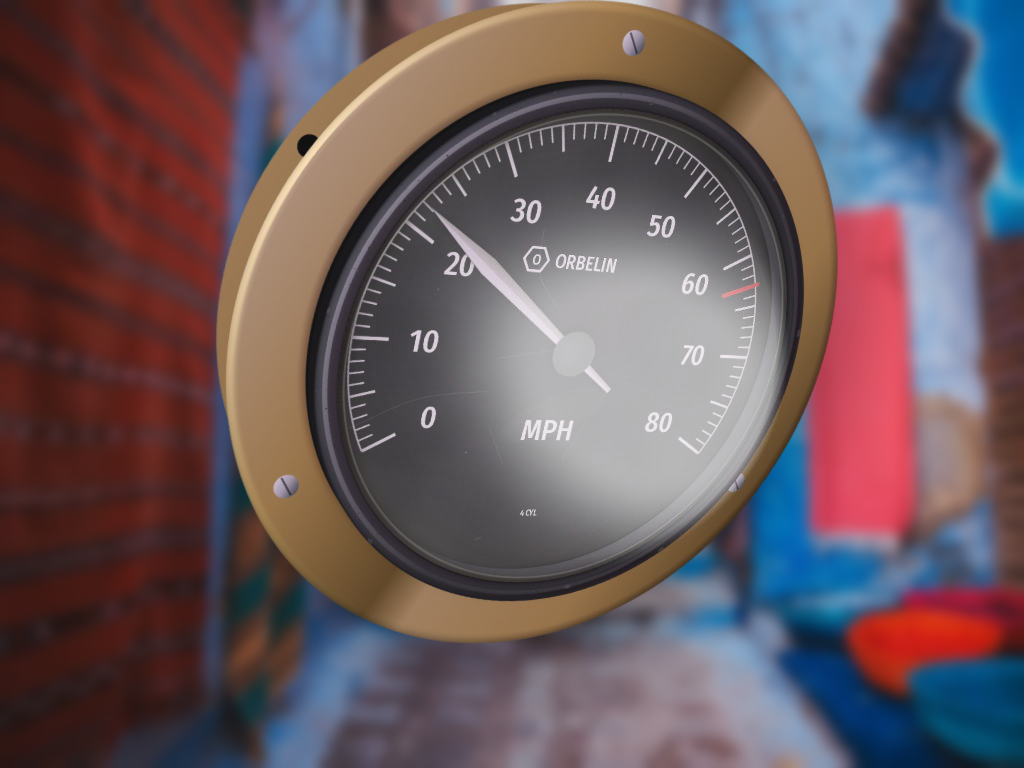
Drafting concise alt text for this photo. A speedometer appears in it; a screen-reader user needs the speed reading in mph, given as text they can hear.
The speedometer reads 22 mph
